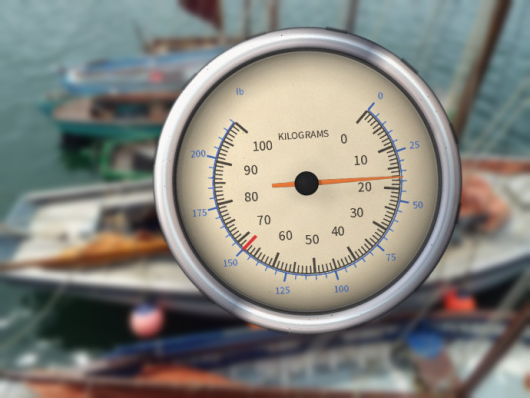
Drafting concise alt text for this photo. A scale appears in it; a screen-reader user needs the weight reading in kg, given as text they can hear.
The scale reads 17 kg
